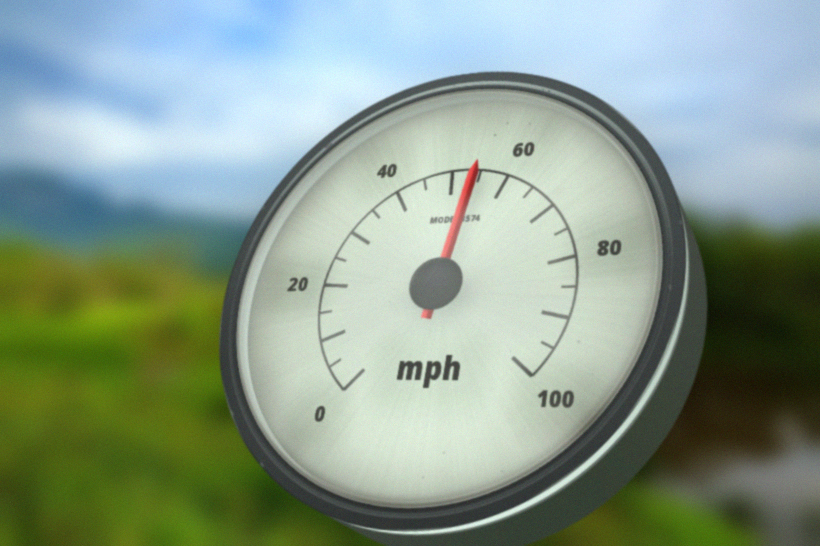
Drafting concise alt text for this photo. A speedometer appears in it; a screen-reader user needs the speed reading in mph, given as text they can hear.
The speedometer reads 55 mph
